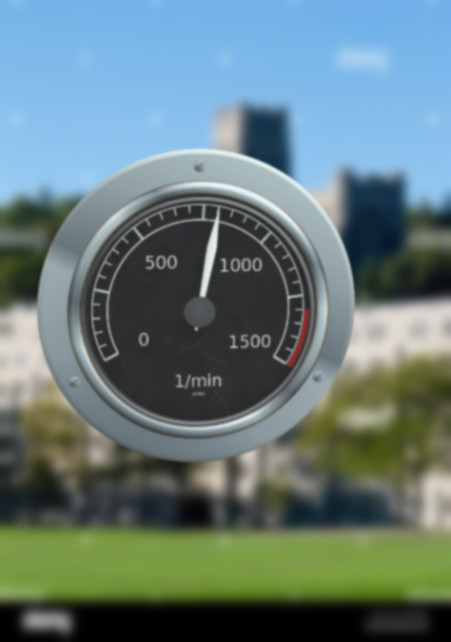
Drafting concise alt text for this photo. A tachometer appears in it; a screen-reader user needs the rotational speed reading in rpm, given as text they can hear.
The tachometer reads 800 rpm
